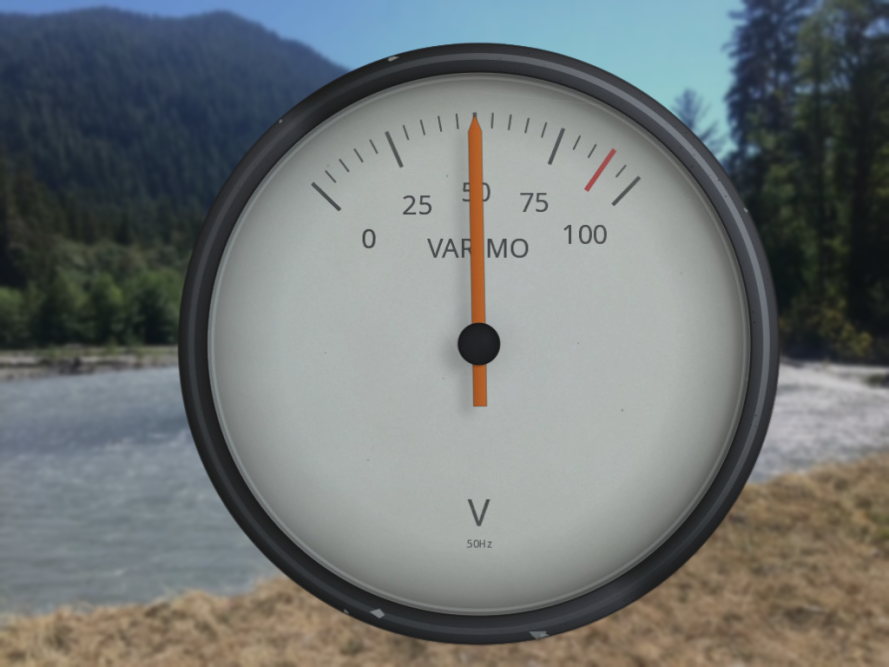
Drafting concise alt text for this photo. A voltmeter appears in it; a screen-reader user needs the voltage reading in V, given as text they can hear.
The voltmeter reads 50 V
